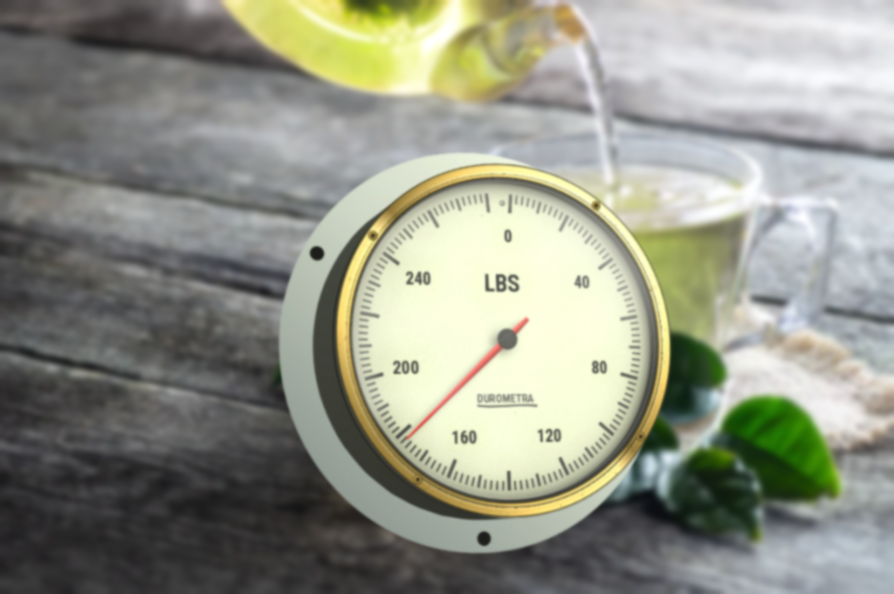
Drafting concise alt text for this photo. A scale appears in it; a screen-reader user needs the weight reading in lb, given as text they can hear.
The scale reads 178 lb
